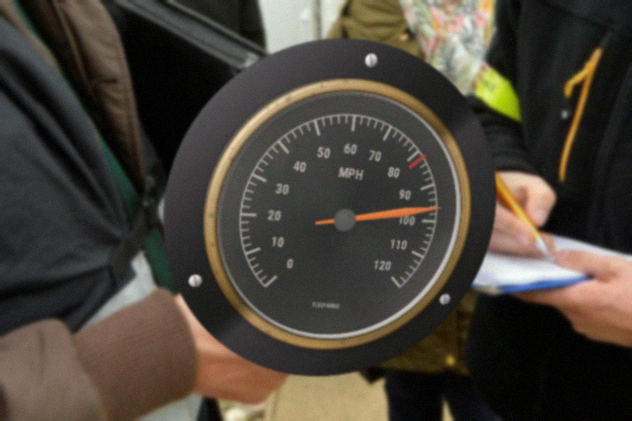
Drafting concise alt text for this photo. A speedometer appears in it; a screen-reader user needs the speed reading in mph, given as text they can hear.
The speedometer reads 96 mph
